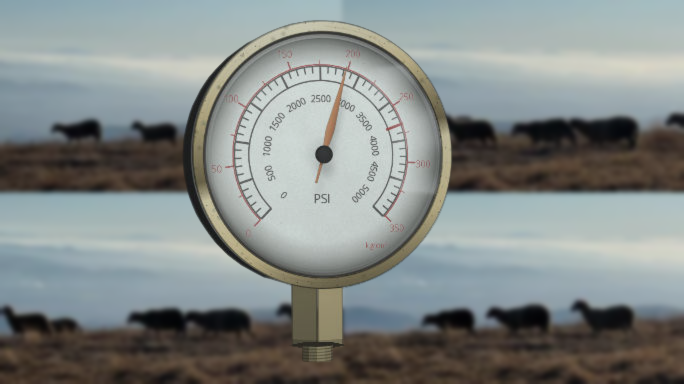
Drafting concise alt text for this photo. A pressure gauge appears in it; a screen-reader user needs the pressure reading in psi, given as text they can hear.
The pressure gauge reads 2800 psi
